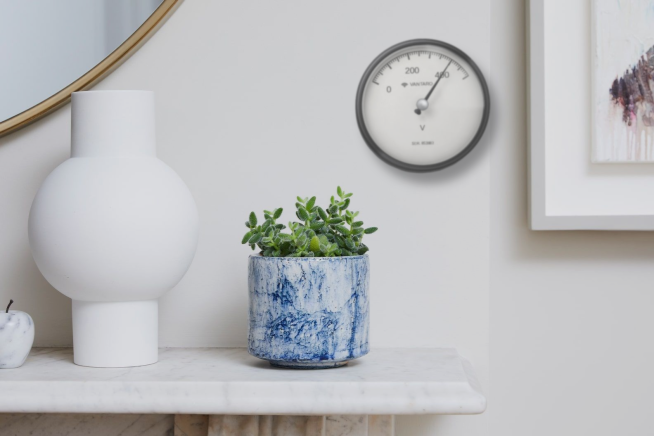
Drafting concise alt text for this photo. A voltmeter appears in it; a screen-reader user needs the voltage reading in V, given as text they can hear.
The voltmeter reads 400 V
